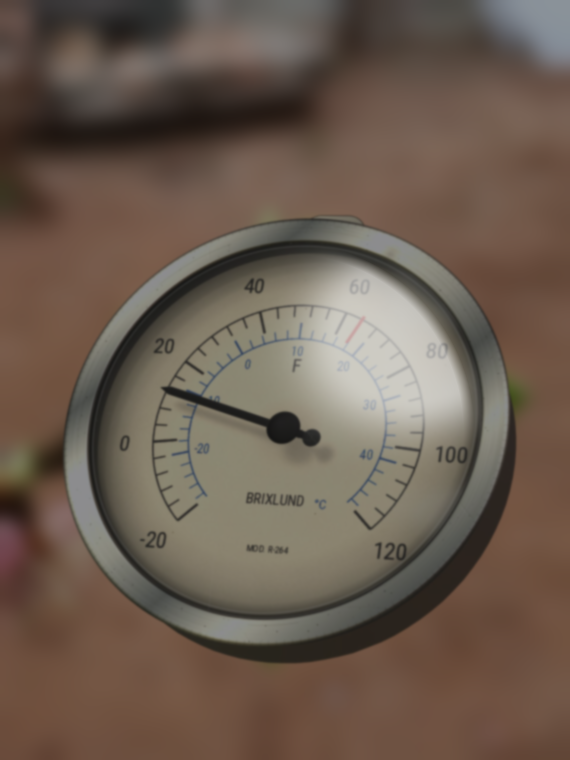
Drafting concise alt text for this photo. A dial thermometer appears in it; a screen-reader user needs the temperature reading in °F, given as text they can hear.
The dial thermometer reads 12 °F
